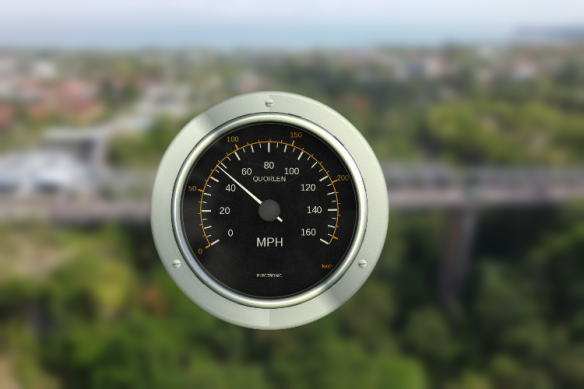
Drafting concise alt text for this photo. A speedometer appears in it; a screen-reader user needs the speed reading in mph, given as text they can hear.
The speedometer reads 47.5 mph
